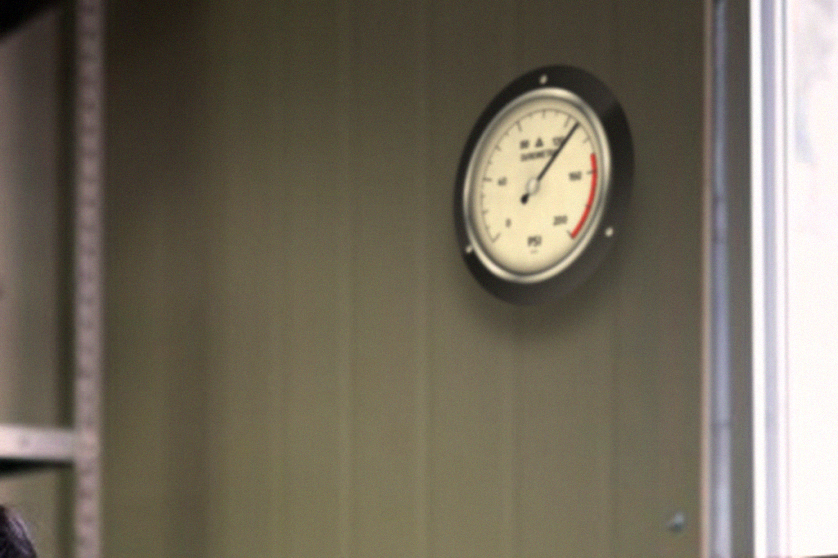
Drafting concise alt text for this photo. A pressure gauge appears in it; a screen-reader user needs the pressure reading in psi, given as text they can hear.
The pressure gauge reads 130 psi
